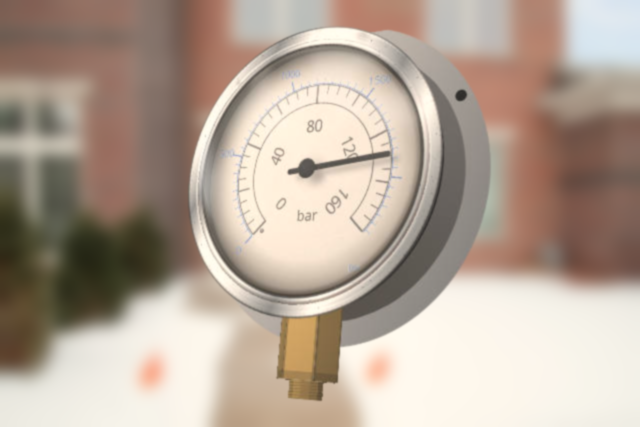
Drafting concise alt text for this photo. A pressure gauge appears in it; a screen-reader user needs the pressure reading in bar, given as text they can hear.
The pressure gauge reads 130 bar
